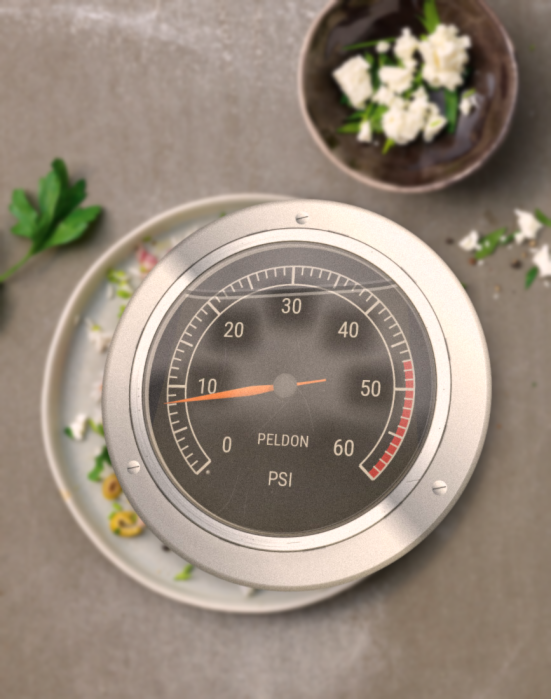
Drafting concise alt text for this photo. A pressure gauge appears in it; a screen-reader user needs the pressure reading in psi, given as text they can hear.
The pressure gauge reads 8 psi
